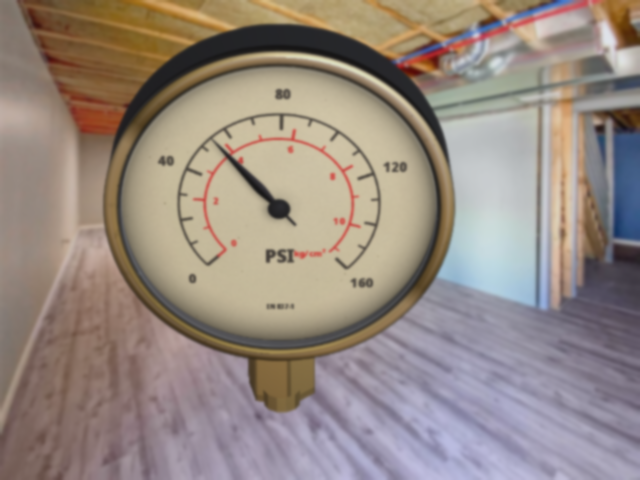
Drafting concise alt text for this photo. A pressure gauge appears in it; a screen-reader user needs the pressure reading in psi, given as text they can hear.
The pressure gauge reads 55 psi
